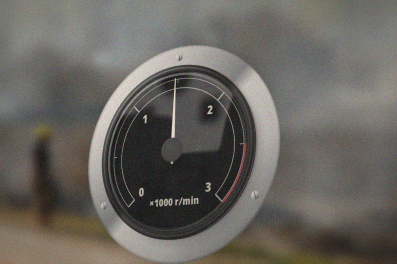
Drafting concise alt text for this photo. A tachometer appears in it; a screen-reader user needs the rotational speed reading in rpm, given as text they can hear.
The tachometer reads 1500 rpm
